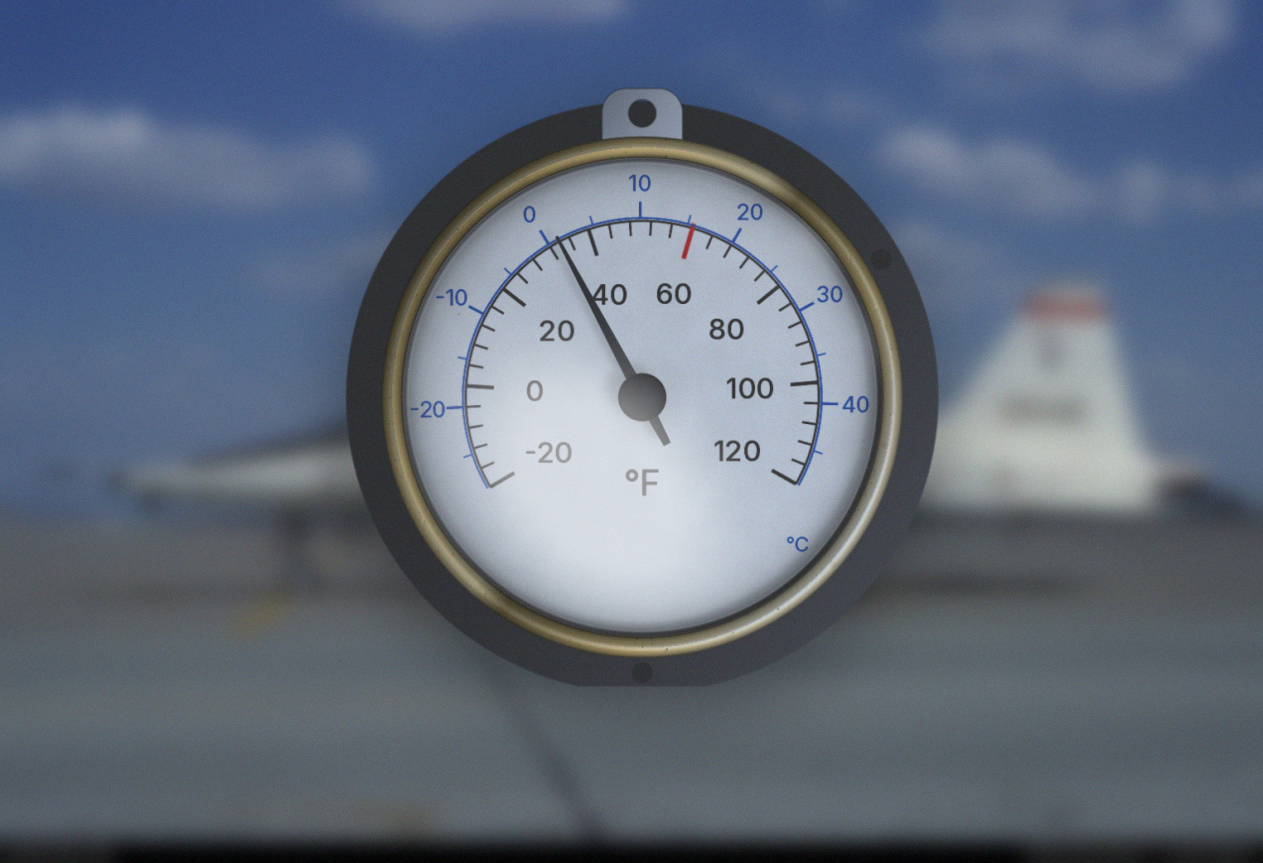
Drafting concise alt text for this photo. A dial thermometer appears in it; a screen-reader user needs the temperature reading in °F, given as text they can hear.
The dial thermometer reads 34 °F
